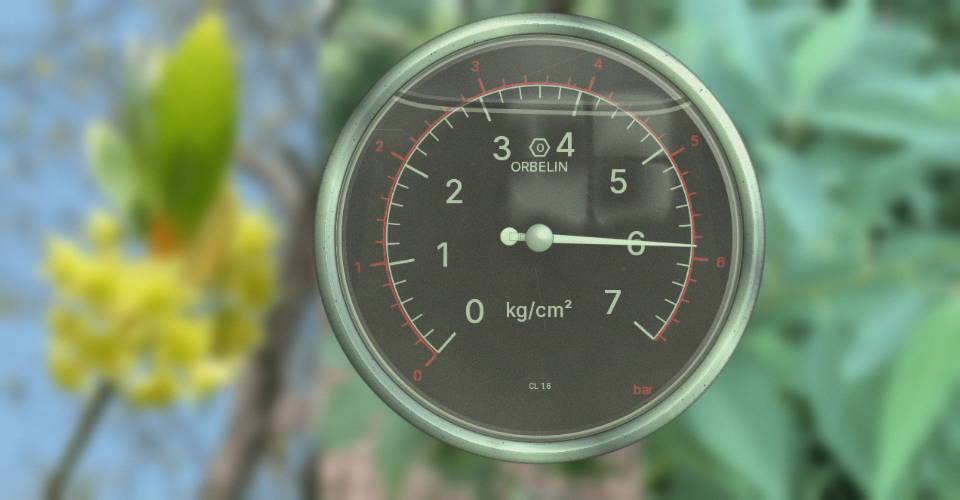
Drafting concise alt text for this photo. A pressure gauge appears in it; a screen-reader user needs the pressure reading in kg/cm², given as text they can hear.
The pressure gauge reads 6 kg/cm²
